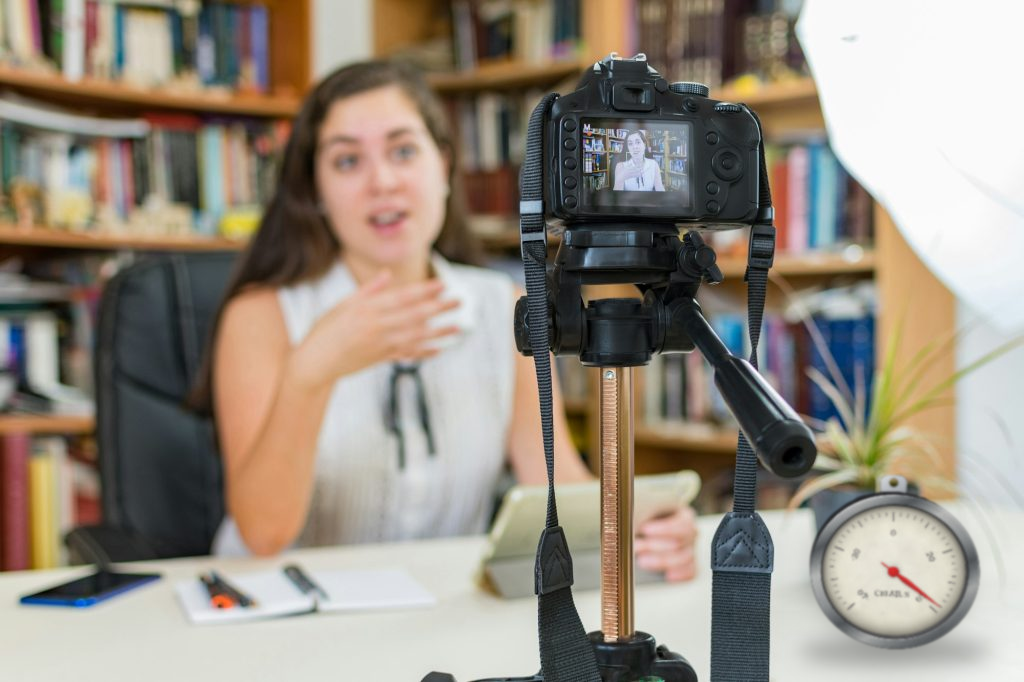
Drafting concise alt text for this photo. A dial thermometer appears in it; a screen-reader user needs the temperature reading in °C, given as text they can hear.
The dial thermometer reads 38 °C
